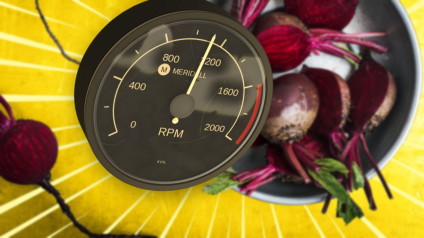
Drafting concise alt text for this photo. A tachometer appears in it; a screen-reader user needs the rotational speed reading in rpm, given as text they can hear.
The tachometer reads 1100 rpm
